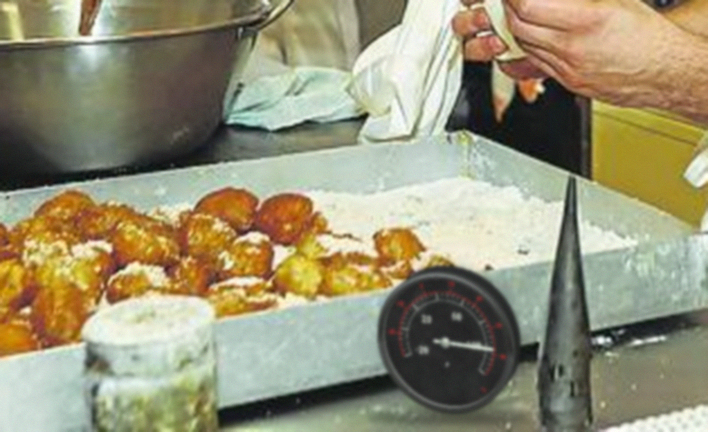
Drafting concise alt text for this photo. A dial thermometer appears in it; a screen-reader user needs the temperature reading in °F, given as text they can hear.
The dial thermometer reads 100 °F
